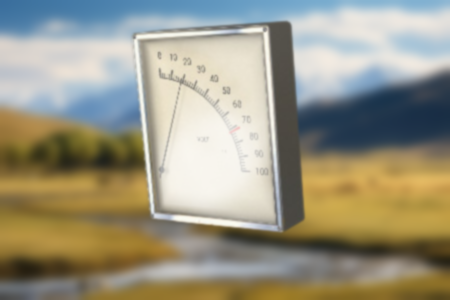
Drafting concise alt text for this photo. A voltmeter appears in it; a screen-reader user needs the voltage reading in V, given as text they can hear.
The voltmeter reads 20 V
